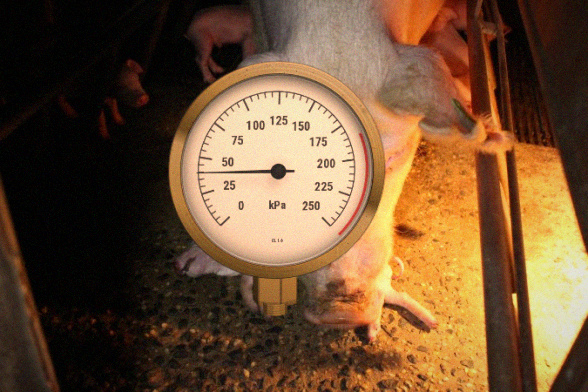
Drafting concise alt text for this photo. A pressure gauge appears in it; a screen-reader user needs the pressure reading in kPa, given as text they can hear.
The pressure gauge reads 40 kPa
